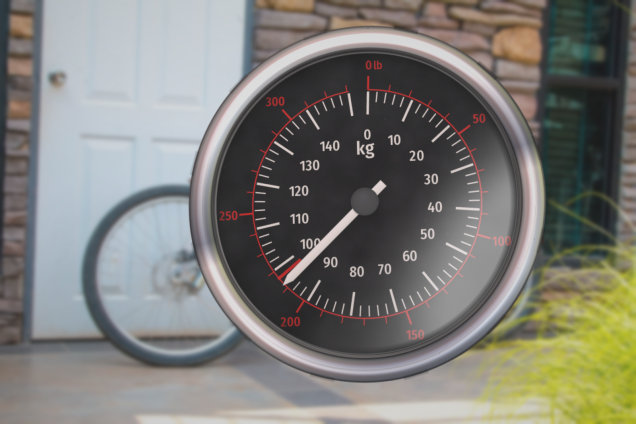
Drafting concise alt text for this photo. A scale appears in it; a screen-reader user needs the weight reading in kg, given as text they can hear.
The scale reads 96 kg
